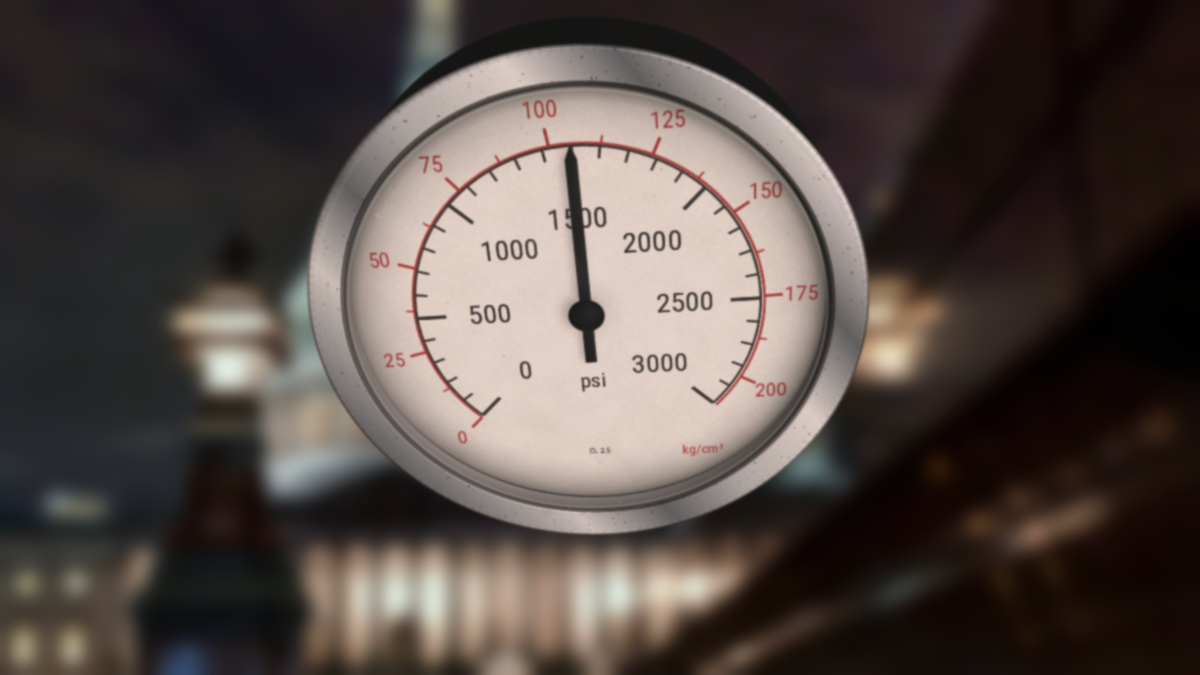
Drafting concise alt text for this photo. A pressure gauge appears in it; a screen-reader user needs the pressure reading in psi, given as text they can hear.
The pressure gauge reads 1500 psi
